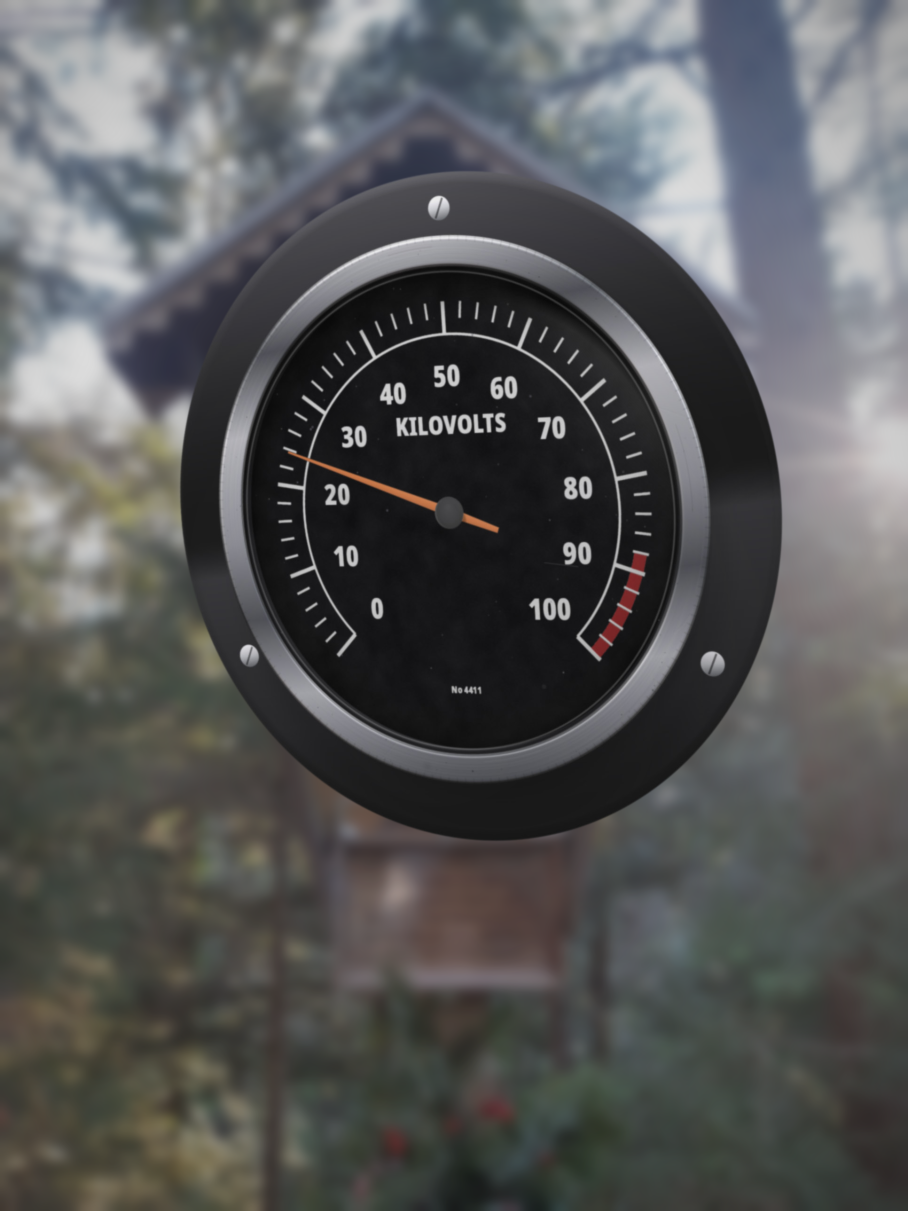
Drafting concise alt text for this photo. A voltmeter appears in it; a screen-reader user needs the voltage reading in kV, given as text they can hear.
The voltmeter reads 24 kV
